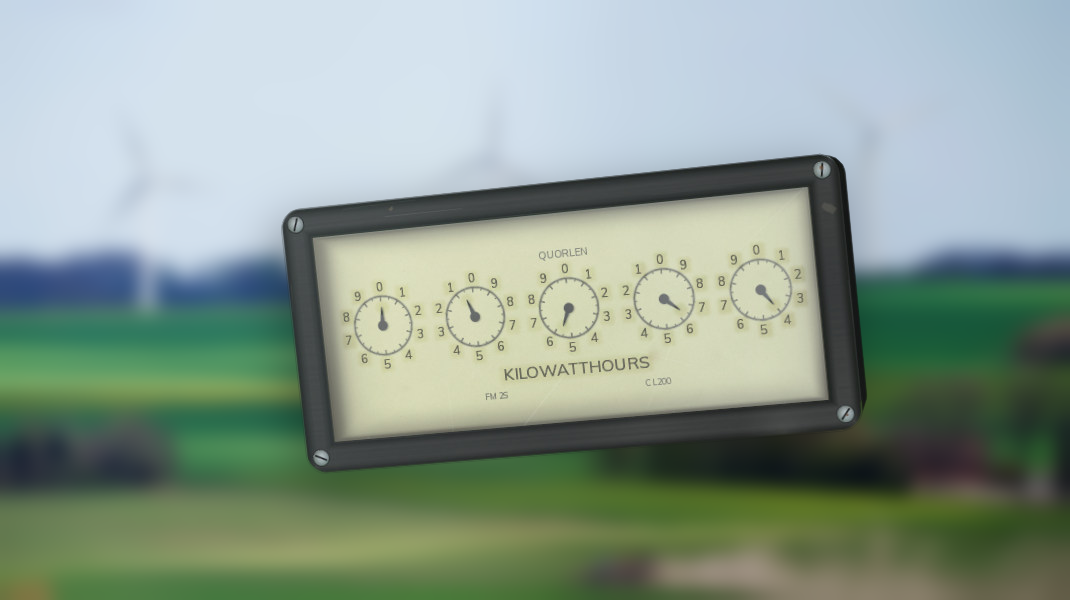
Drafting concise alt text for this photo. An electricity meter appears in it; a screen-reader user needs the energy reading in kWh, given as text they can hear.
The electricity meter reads 564 kWh
